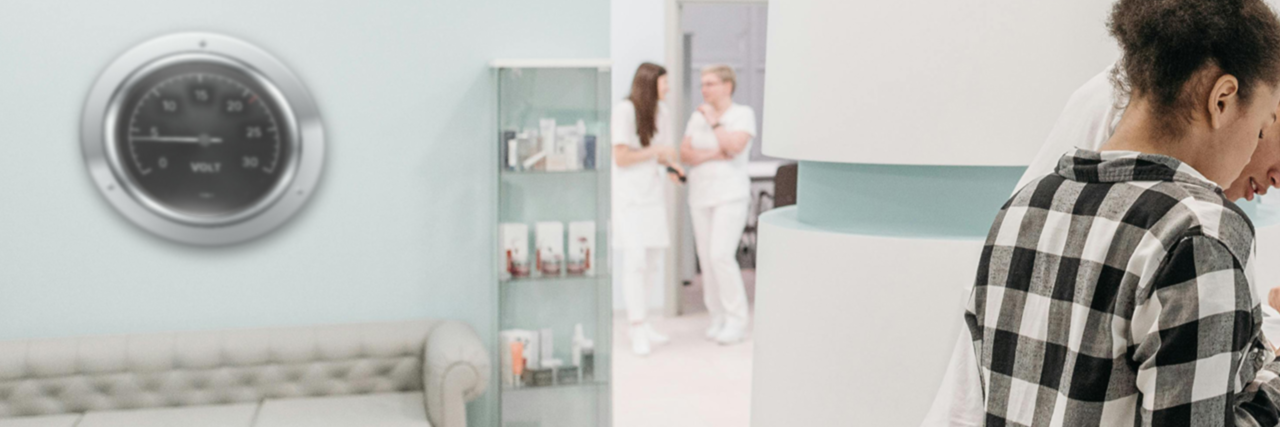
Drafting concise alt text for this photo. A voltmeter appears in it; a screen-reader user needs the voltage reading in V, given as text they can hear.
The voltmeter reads 4 V
